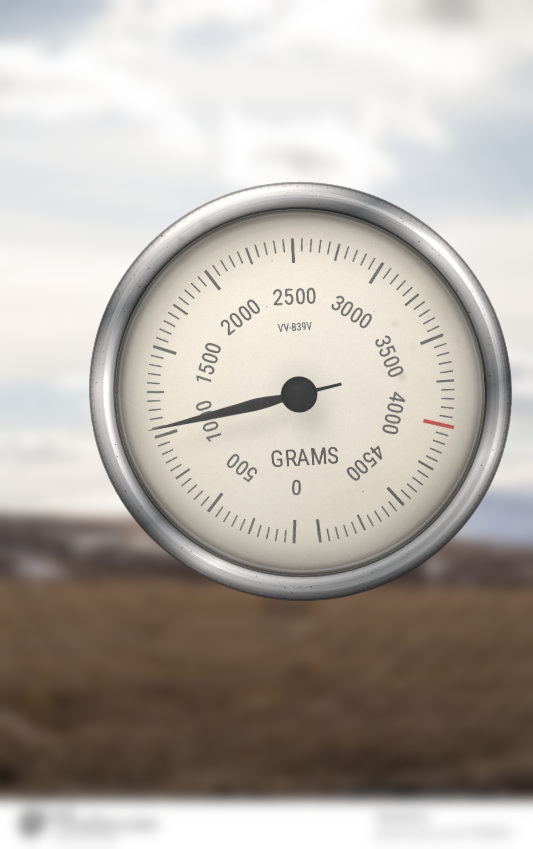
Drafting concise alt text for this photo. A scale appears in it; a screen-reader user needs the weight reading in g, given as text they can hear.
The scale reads 1050 g
